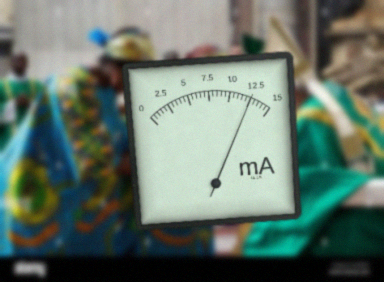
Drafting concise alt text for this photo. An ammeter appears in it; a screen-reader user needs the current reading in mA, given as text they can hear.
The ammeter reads 12.5 mA
